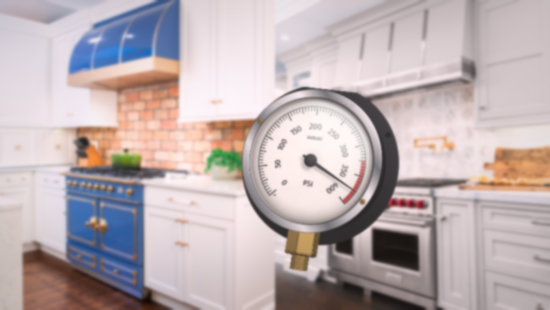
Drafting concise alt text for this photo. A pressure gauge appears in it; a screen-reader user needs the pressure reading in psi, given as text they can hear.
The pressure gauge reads 375 psi
